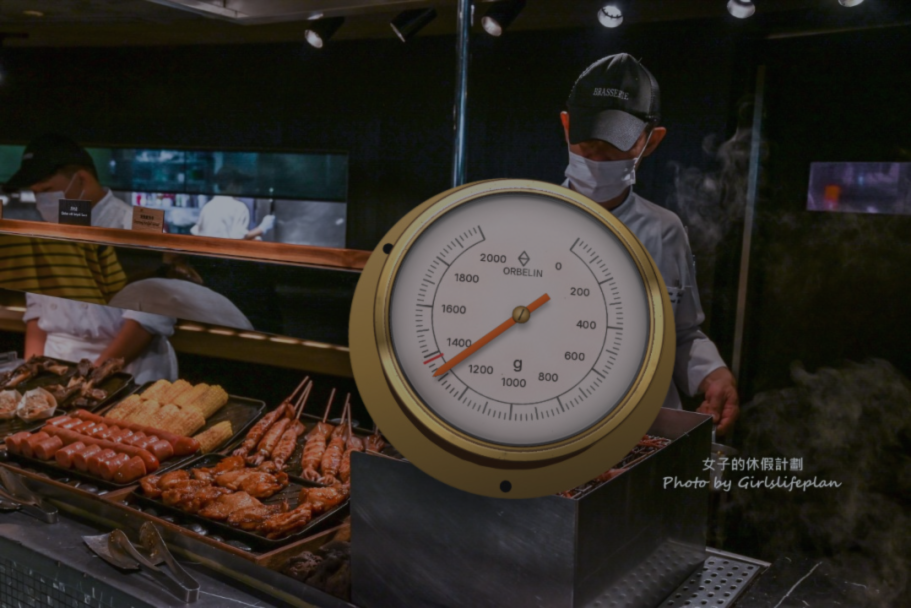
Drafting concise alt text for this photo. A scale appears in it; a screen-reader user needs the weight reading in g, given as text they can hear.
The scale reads 1320 g
